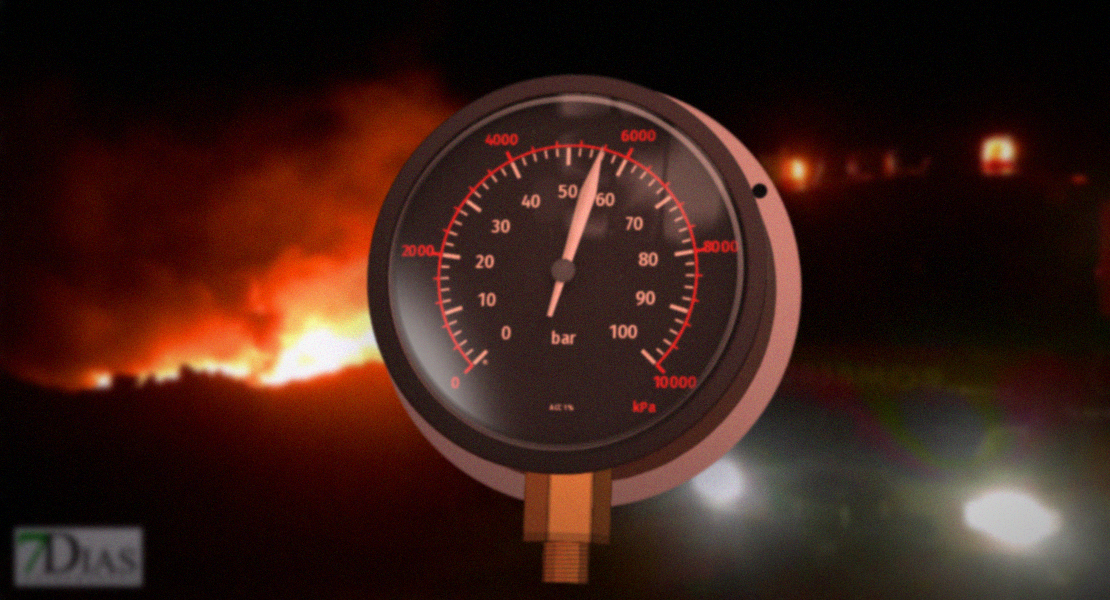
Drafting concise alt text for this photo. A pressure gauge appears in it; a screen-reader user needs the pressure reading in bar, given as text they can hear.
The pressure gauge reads 56 bar
